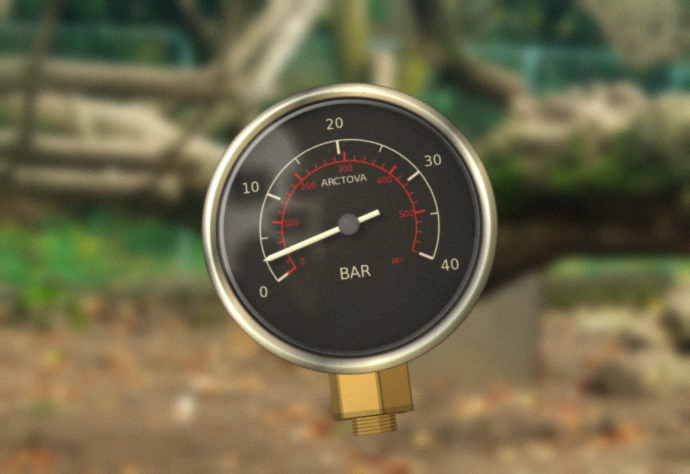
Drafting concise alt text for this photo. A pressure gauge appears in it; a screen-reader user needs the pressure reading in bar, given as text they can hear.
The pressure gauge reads 2.5 bar
